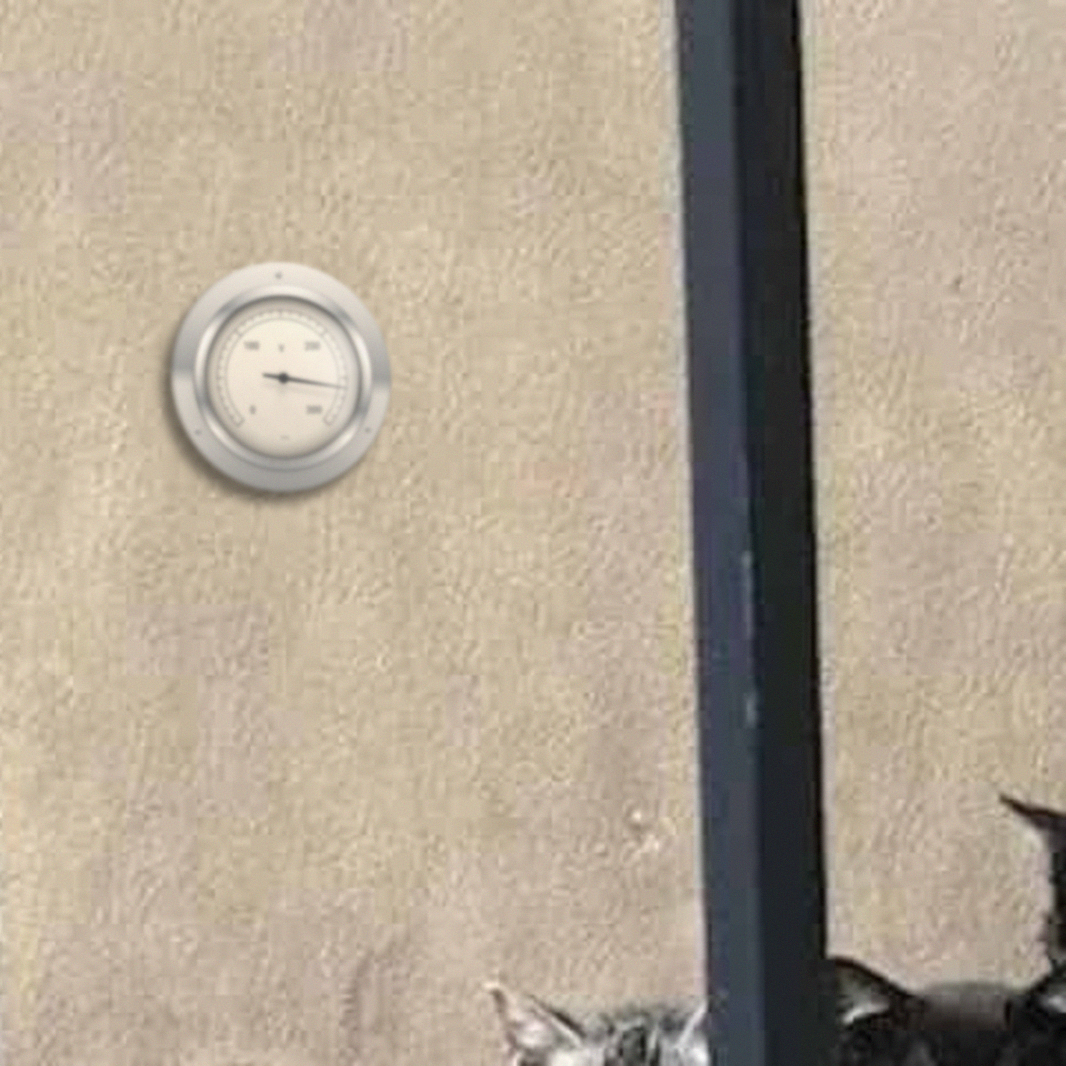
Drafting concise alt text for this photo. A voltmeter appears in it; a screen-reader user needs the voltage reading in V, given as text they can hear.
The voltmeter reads 260 V
